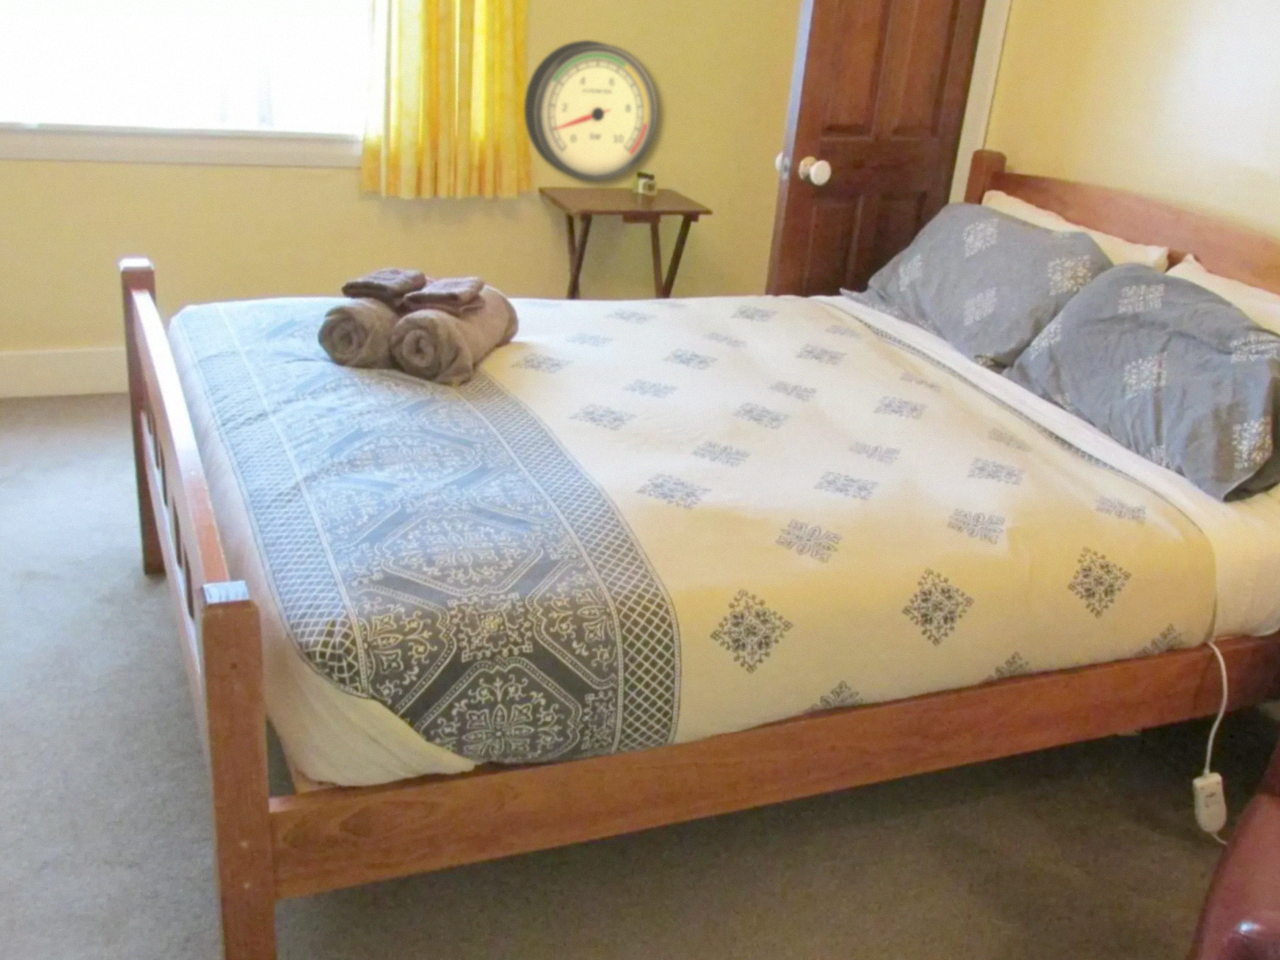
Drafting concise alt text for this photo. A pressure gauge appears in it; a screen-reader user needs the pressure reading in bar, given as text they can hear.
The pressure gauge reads 1 bar
